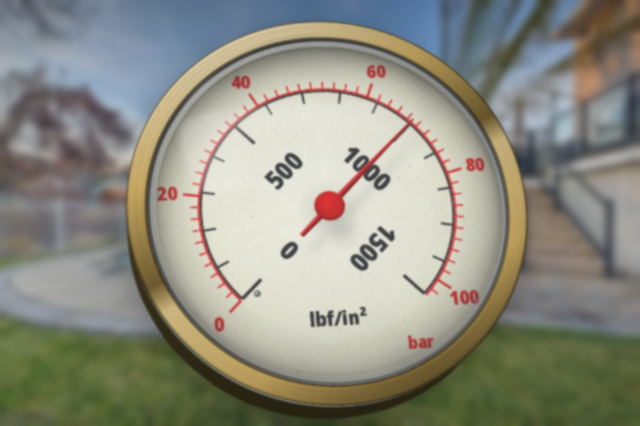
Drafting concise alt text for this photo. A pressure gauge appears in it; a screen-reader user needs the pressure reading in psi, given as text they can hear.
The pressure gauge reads 1000 psi
